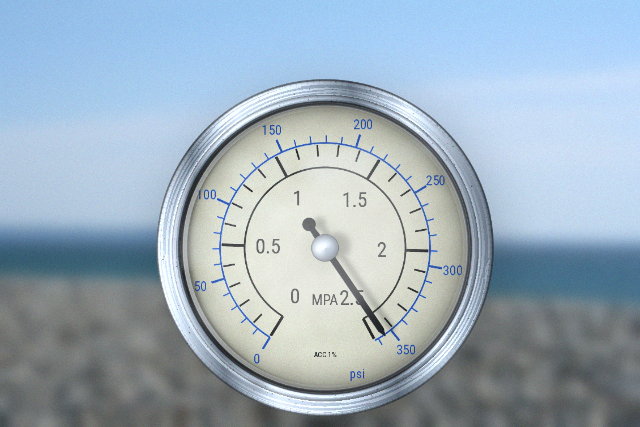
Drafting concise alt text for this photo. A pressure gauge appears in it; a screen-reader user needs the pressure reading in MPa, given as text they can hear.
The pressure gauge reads 2.45 MPa
